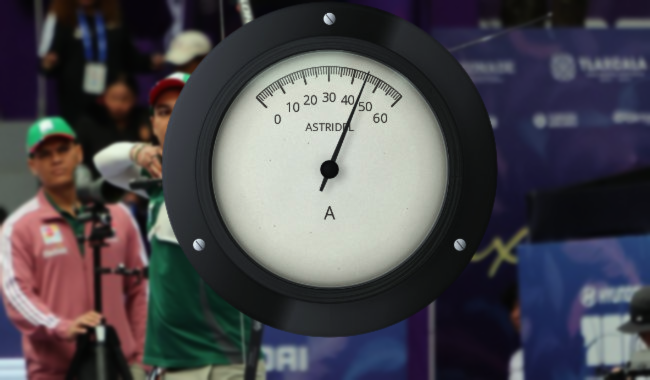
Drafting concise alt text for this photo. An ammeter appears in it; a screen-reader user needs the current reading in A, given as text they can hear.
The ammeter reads 45 A
